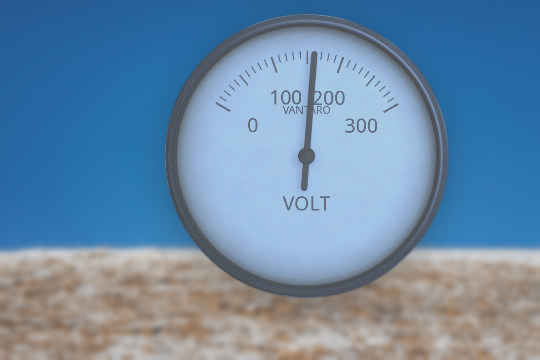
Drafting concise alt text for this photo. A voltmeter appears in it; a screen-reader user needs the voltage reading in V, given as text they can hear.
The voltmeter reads 160 V
